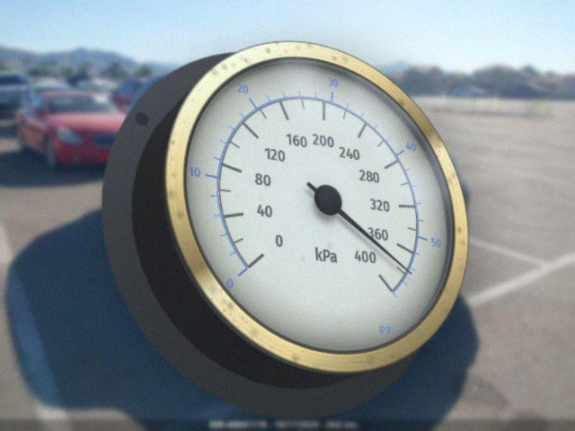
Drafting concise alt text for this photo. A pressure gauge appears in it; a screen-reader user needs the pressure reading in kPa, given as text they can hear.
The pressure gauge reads 380 kPa
